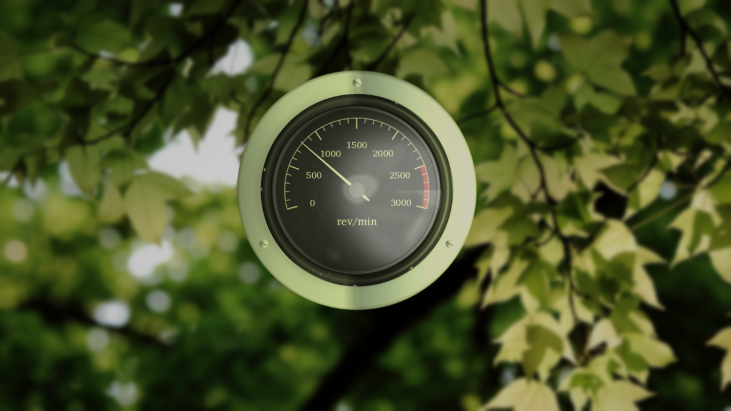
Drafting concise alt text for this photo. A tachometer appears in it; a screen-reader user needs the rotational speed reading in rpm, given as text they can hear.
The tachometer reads 800 rpm
